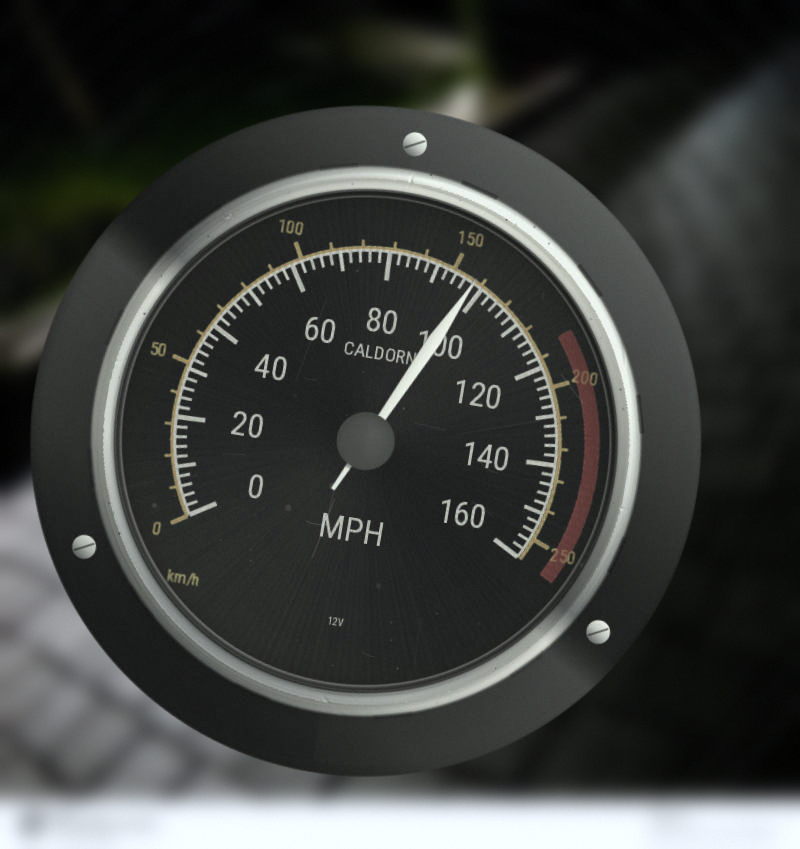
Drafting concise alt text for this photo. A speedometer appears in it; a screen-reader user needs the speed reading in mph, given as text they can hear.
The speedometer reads 98 mph
